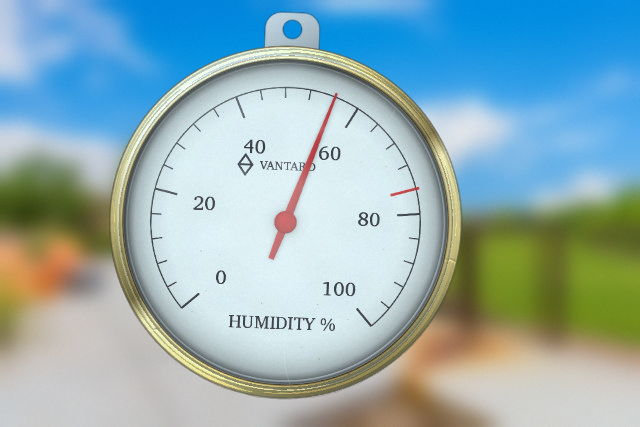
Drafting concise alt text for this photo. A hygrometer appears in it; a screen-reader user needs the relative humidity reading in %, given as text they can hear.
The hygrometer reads 56 %
